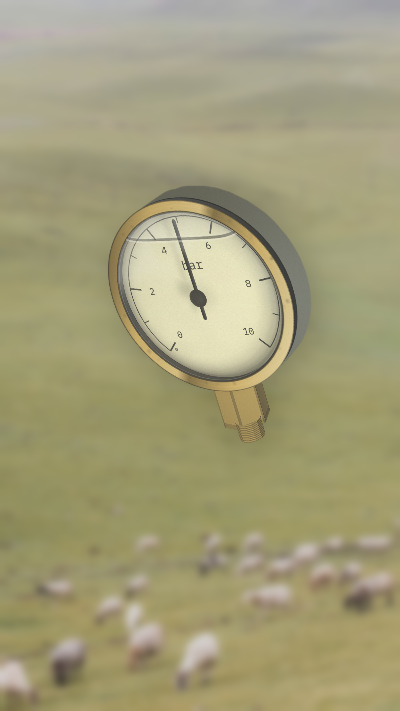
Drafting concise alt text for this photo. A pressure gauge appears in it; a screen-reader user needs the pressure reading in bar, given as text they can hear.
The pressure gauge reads 5 bar
